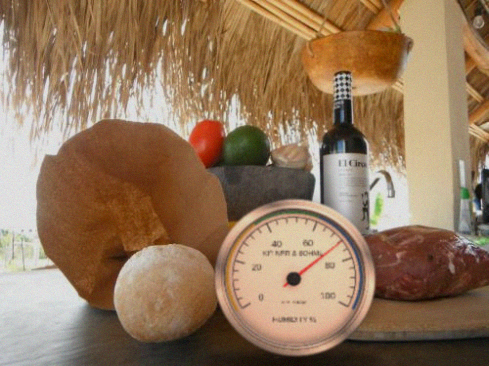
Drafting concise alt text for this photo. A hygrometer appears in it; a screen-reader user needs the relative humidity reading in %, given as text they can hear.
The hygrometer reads 72 %
